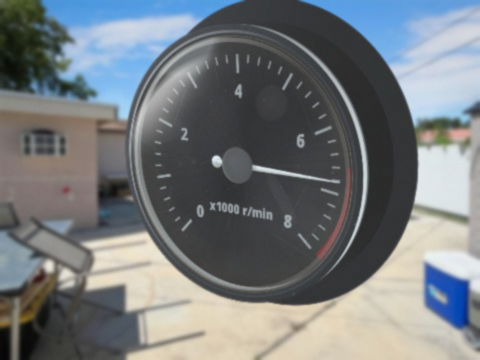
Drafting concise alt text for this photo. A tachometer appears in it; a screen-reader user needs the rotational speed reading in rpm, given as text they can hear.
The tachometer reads 6800 rpm
